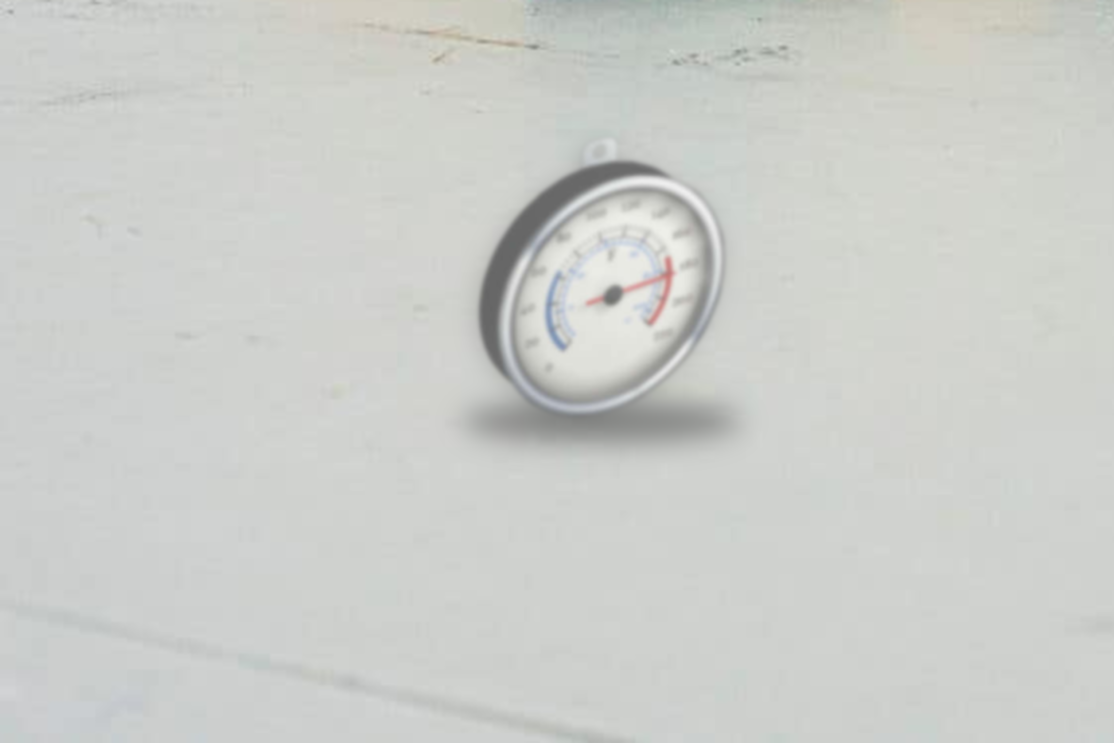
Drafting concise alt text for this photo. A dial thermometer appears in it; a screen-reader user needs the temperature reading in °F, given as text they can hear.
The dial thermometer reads 180 °F
